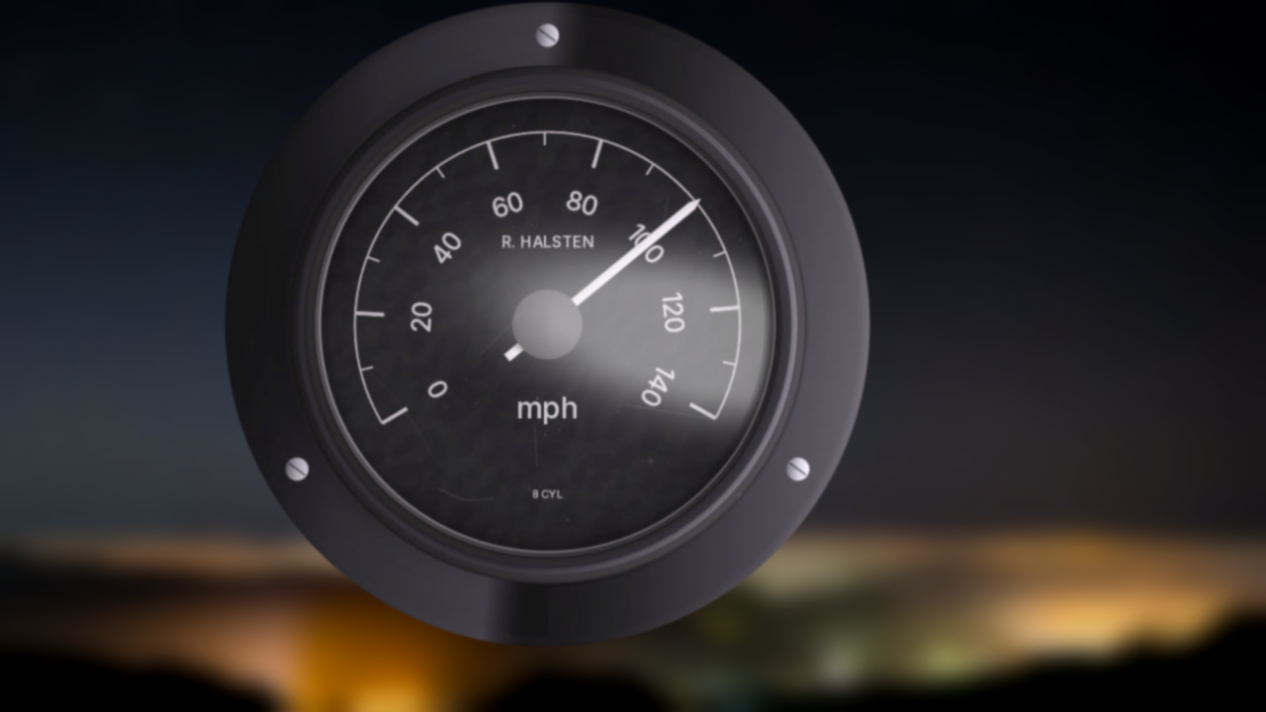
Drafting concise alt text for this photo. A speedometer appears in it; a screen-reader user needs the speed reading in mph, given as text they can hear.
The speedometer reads 100 mph
